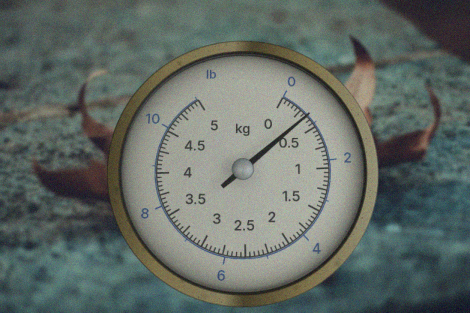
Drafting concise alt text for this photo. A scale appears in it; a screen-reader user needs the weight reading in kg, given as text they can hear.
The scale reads 0.35 kg
